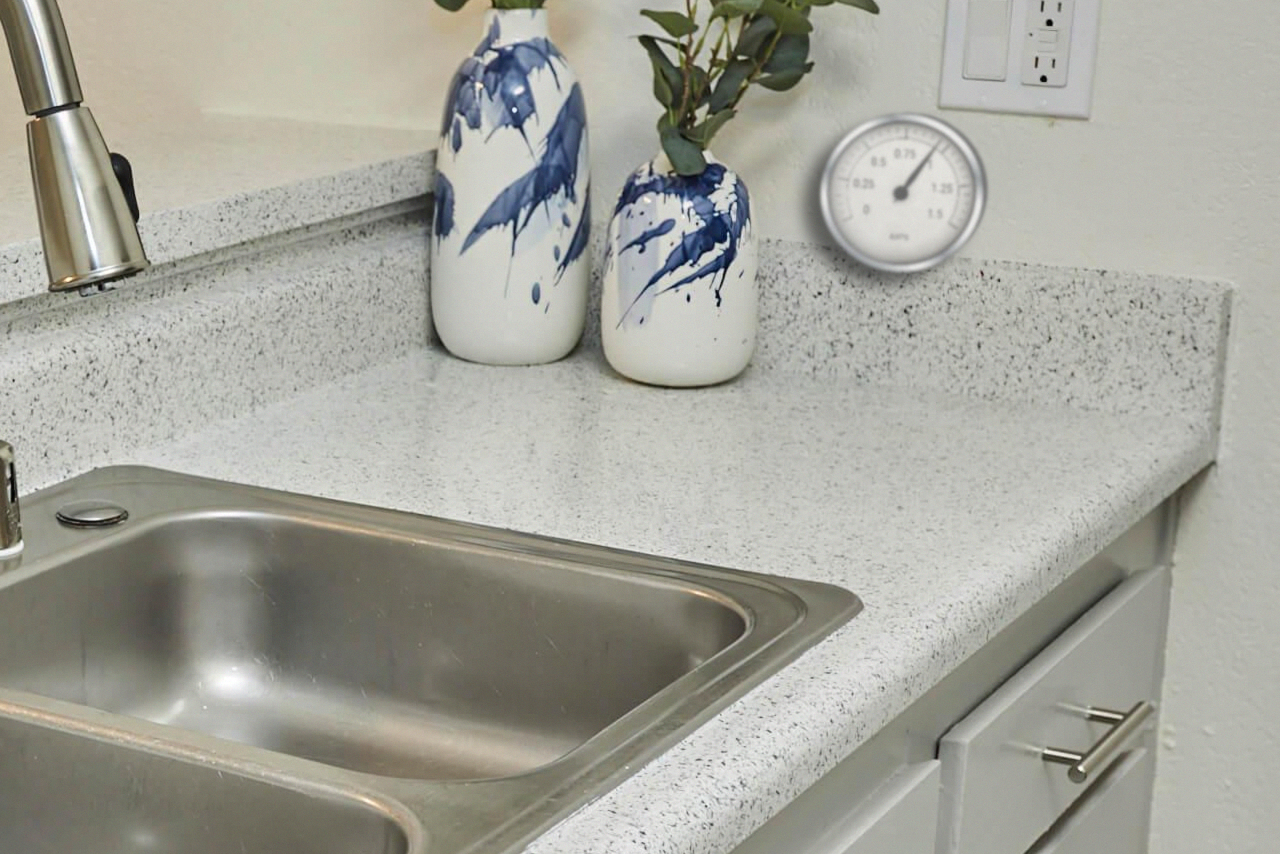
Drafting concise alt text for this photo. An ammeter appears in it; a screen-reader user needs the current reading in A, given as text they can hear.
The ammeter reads 0.95 A
